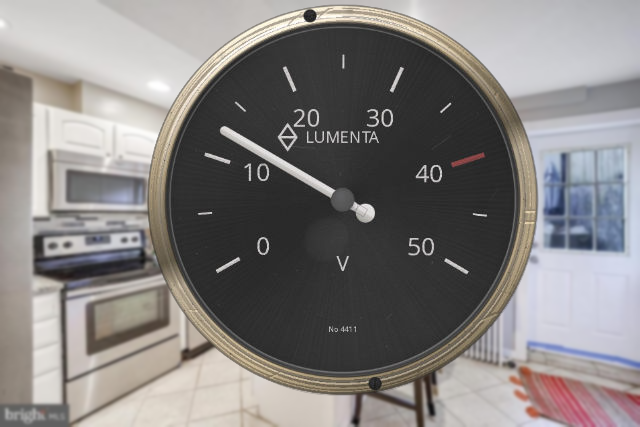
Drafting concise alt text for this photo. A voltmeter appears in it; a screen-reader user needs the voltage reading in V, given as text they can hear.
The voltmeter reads 12.5 V
